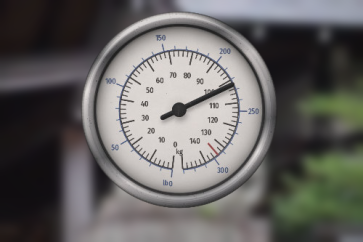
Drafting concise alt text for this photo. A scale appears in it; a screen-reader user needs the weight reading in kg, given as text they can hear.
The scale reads 102 kg
